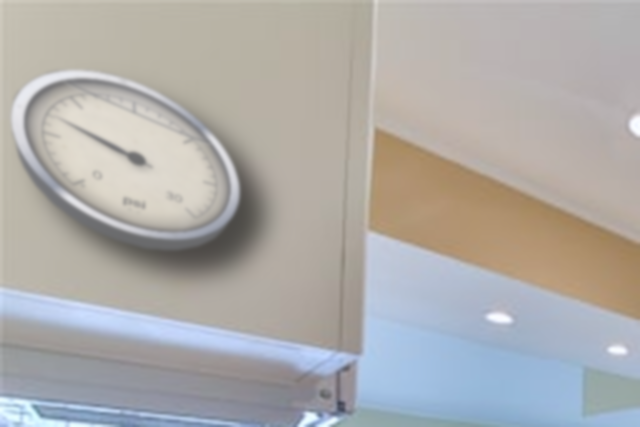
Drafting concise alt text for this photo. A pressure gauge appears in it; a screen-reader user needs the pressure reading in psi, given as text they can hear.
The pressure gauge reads 7 psi
